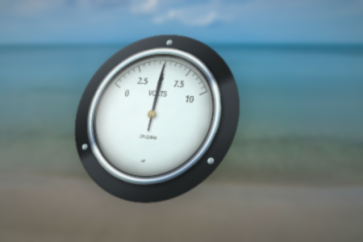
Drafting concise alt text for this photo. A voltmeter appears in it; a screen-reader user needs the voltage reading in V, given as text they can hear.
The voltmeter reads 5 V
